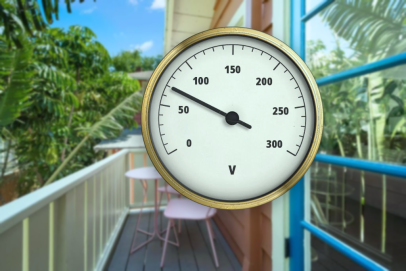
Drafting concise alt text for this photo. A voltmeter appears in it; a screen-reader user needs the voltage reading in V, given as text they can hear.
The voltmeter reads 70 V
